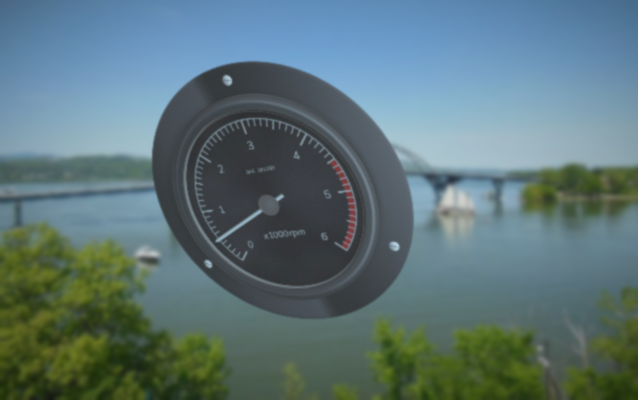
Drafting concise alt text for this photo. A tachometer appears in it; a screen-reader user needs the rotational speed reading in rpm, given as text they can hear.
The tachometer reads 500 rpm
